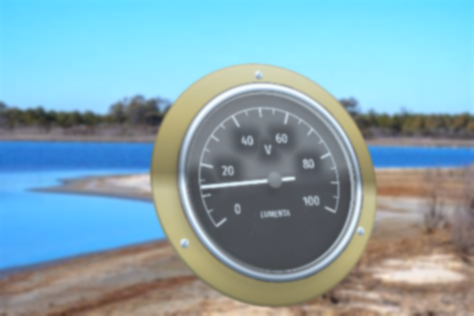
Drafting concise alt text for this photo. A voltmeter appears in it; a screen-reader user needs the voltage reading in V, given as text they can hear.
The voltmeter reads 12.5 V
